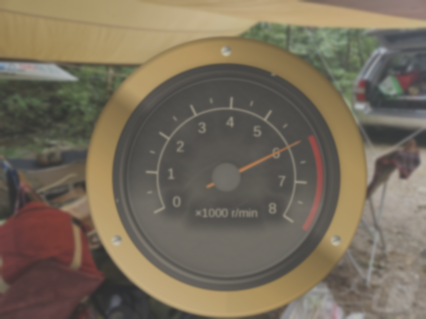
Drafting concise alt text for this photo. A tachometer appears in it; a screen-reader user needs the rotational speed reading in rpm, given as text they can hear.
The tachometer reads 6000 rpm
